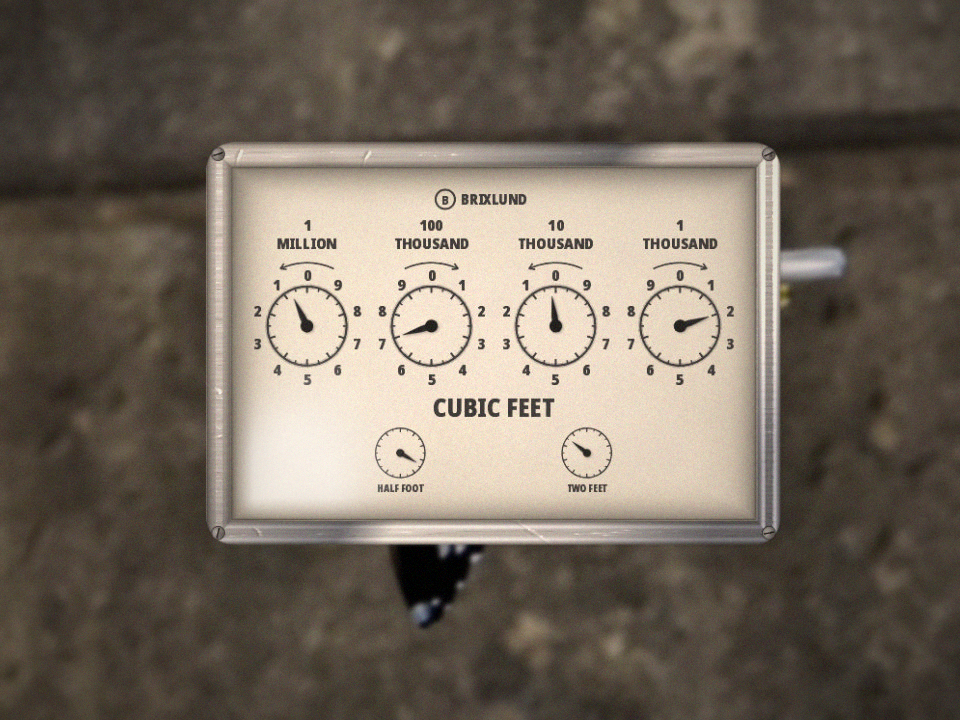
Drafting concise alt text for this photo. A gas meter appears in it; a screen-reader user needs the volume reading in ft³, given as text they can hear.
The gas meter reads 70200 ft³
